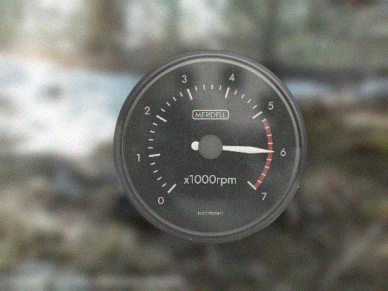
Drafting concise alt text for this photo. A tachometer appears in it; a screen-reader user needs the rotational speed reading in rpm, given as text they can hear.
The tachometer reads 6000 rpm
